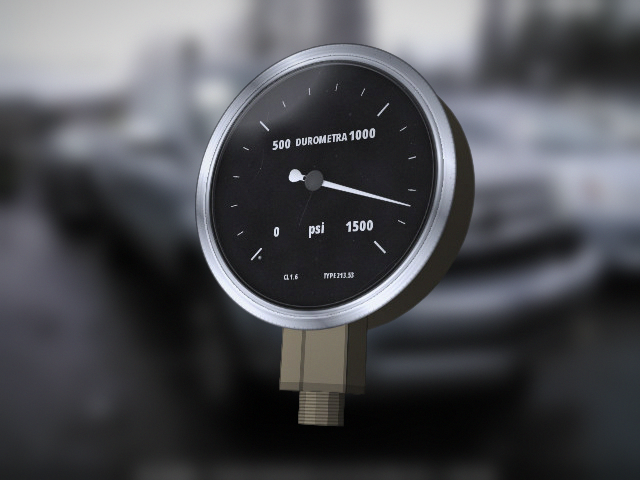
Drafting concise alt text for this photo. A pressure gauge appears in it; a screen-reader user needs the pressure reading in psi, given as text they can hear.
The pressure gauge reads 1350 psi
